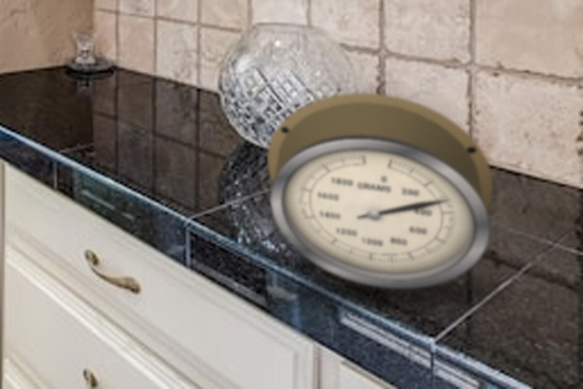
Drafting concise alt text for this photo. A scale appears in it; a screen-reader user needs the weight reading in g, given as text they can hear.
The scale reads 300 g
